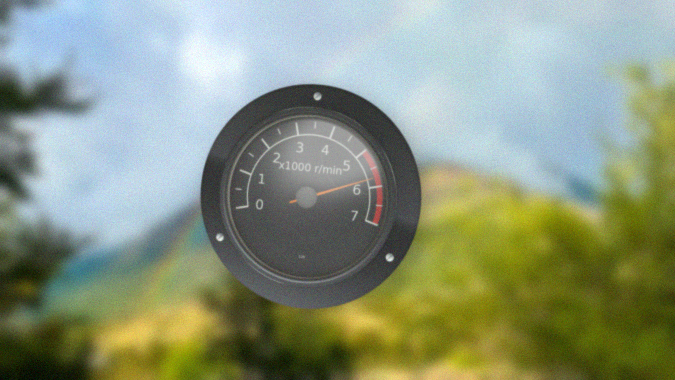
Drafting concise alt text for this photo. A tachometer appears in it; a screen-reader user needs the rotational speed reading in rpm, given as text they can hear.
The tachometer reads 5750 rpm
